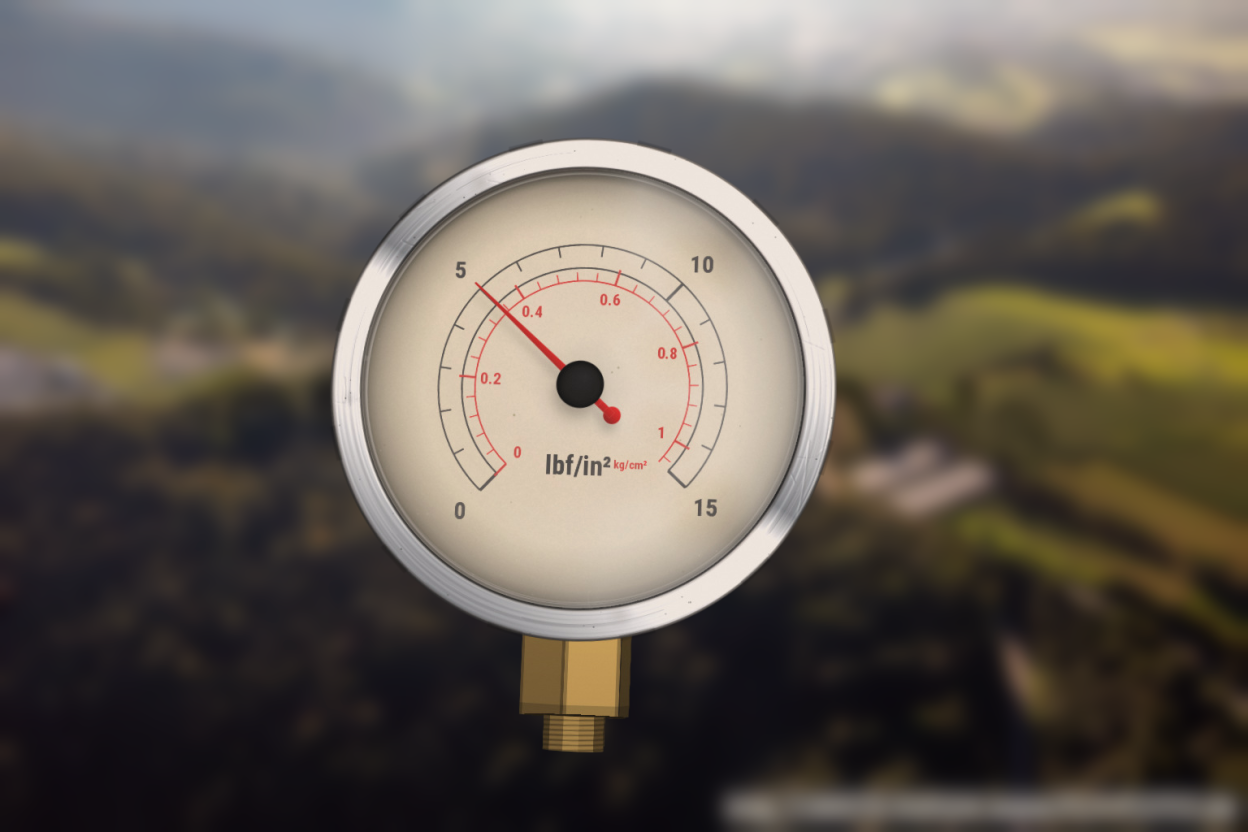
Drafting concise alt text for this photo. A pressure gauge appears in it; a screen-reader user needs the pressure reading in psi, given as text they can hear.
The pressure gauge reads 5 psi
